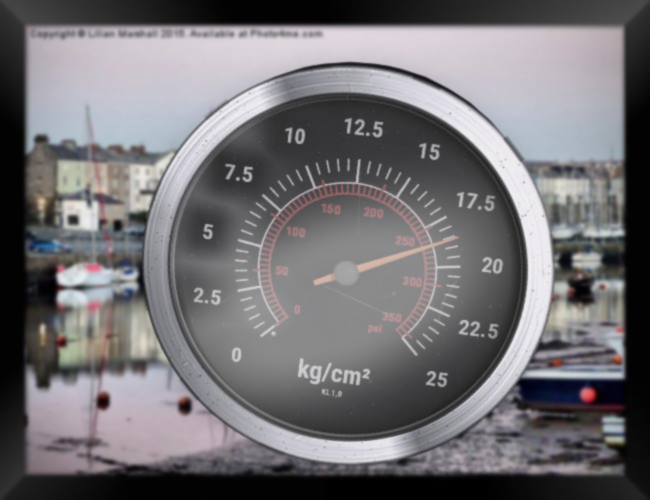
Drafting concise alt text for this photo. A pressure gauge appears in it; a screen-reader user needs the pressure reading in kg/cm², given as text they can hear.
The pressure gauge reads 18.5 kg/cm²
